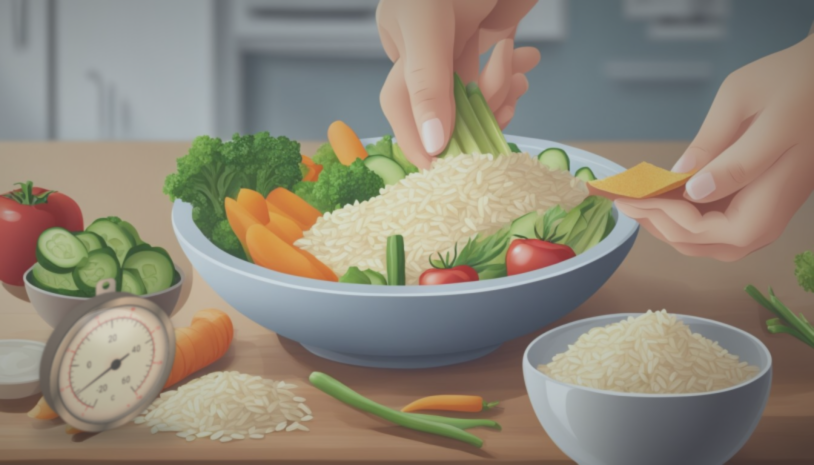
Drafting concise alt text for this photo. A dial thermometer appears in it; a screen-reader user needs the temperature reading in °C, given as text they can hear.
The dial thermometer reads -10 °C
